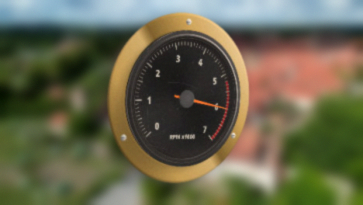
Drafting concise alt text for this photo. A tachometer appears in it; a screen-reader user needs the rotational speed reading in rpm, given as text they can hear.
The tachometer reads 6000 rpm
